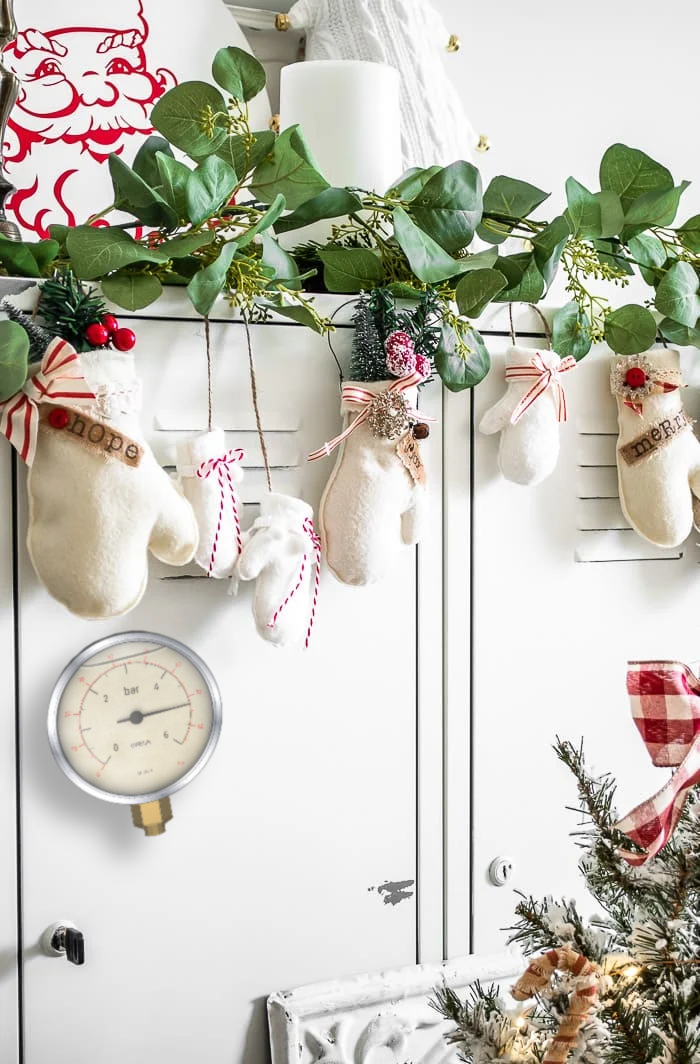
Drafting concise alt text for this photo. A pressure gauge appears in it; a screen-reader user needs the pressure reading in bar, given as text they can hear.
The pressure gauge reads 5 bar
